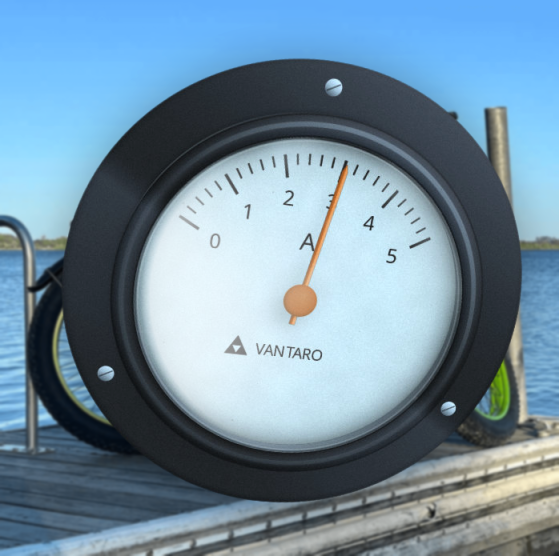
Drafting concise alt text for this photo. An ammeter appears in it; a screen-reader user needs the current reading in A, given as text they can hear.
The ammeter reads 3 A
